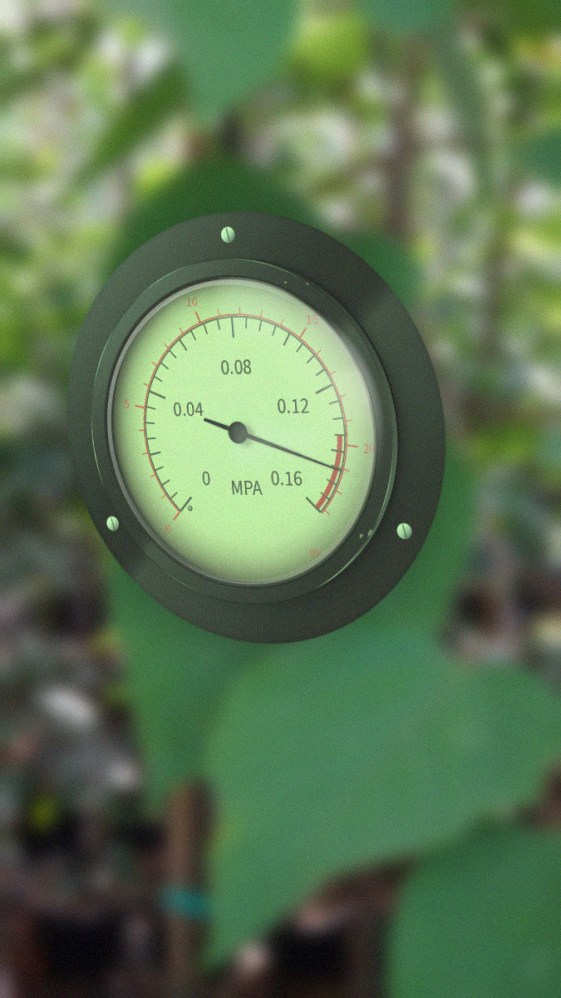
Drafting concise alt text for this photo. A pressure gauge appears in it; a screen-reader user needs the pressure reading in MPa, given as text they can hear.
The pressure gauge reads 0.145 MPa
